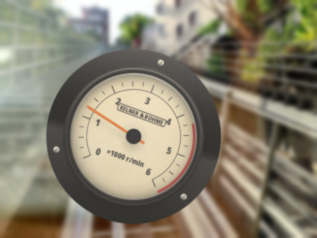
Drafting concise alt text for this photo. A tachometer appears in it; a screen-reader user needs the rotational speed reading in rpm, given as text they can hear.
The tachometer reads 1250 rpm
